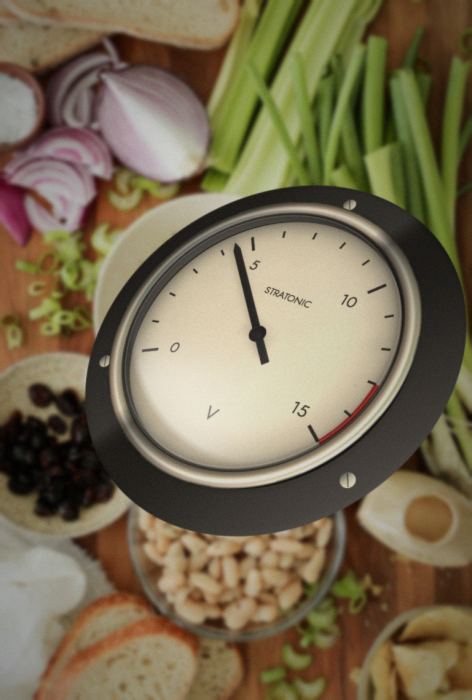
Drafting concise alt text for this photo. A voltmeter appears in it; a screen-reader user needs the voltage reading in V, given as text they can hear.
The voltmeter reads 4.5 V
